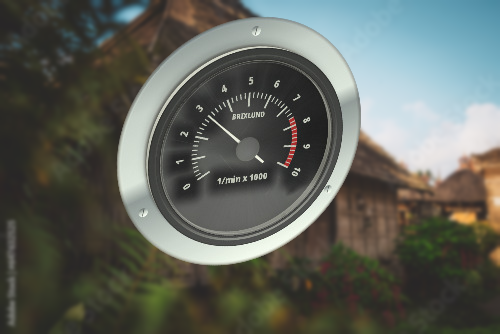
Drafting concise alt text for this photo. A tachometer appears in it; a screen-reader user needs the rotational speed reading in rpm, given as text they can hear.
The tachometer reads 3000 rpm
